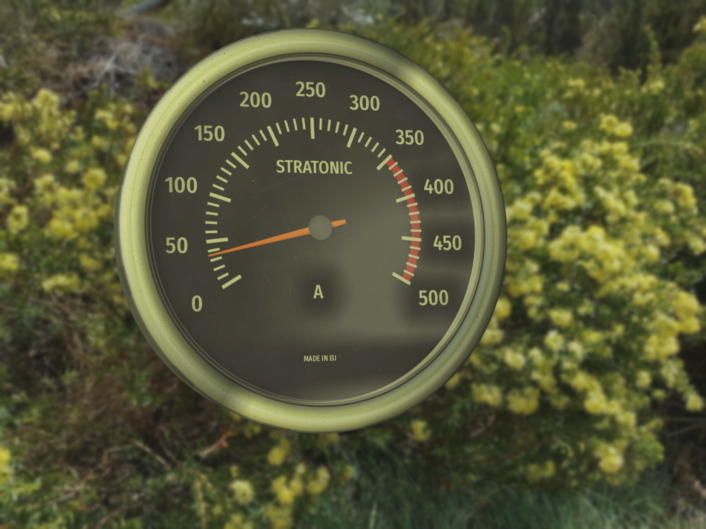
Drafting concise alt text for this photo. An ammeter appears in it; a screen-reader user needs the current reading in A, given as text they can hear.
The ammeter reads 35 A
